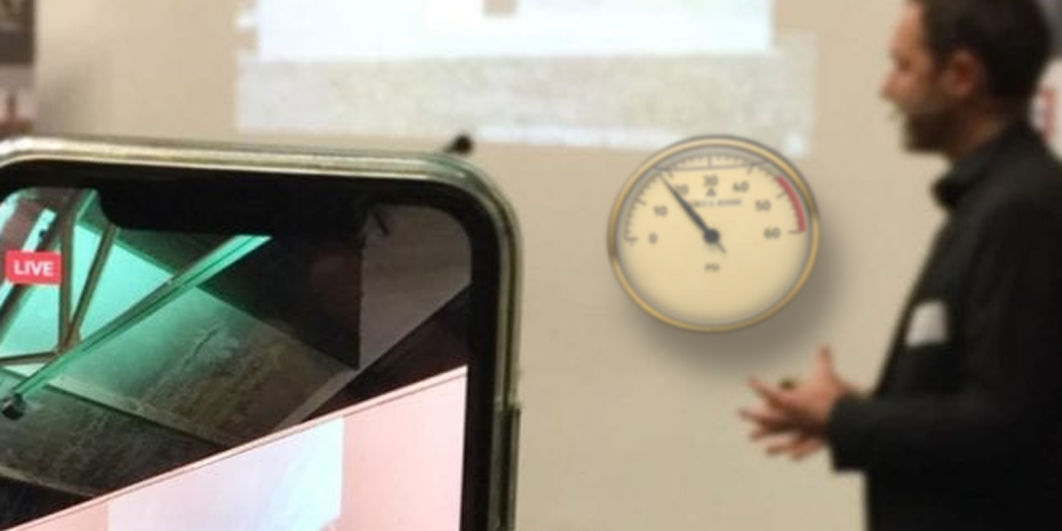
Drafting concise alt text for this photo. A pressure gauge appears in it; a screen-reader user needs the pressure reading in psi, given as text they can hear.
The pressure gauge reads 18 psi
